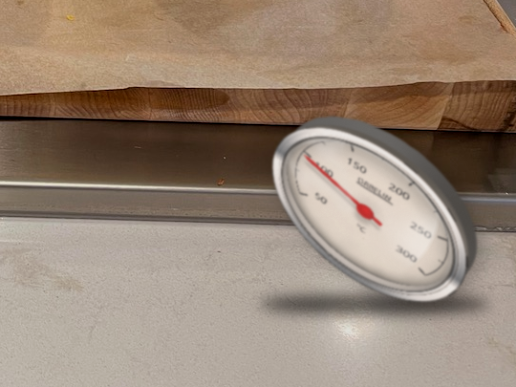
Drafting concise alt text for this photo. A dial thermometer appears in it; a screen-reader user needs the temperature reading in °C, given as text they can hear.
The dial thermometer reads 100 °C
